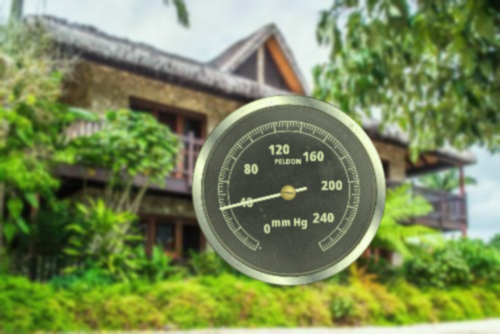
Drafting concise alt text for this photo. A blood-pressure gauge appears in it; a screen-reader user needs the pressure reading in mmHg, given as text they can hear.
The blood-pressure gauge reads 40 mmHg
